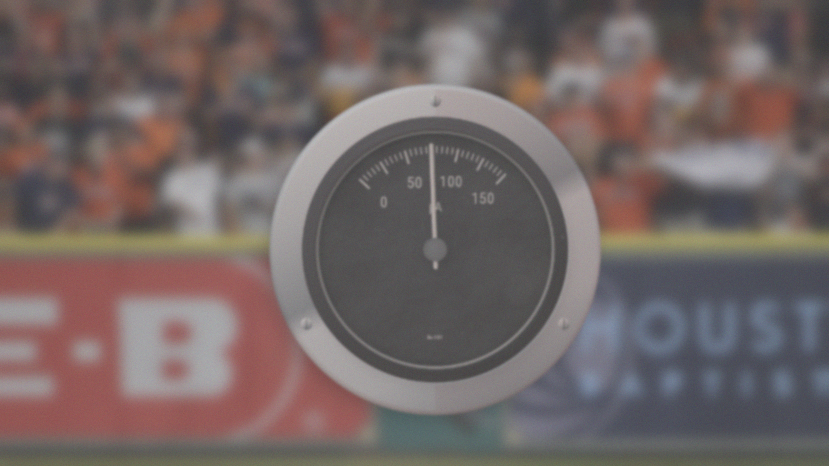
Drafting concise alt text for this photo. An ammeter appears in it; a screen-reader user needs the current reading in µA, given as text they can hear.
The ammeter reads 75 µA
